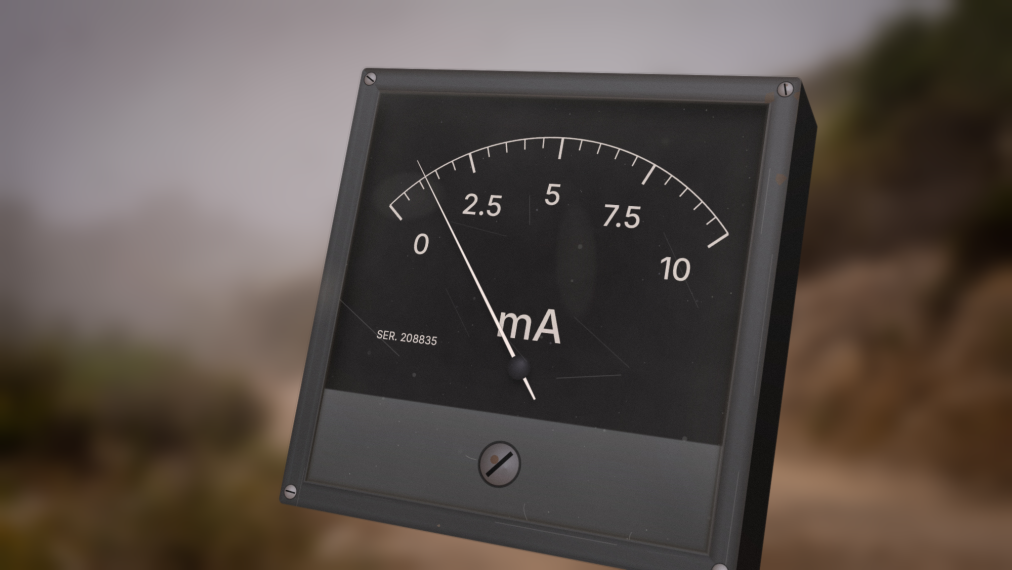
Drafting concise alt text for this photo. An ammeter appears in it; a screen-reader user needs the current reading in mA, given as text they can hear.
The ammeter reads 1.25 mA
